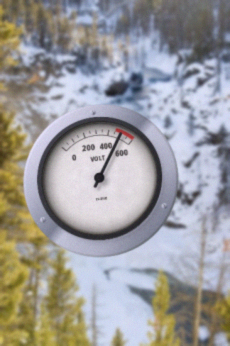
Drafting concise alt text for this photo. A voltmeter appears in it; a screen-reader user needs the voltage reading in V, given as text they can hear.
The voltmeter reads 500 V
